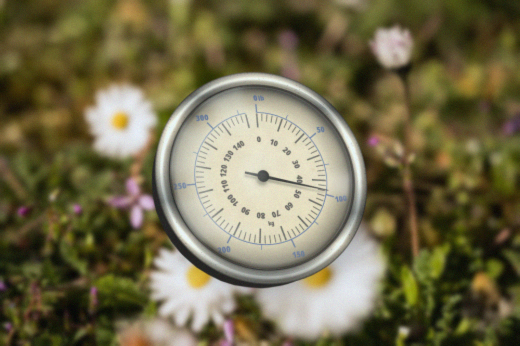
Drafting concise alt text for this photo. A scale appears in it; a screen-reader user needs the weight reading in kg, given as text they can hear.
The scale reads 44 kg
